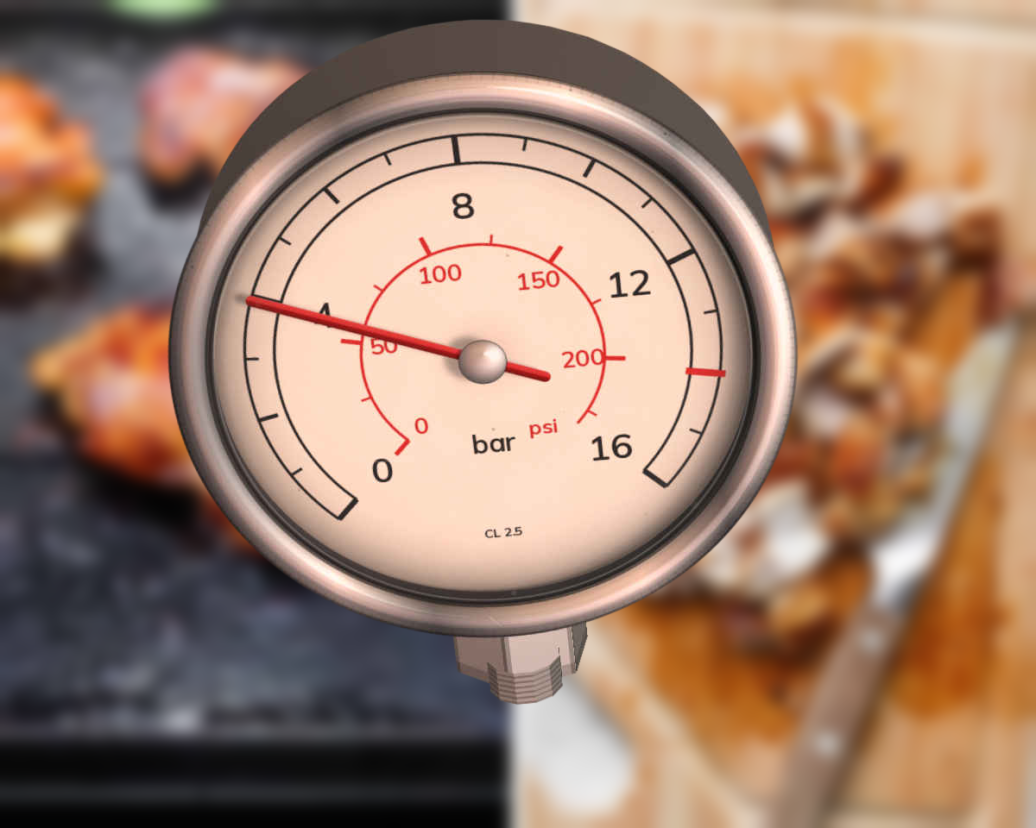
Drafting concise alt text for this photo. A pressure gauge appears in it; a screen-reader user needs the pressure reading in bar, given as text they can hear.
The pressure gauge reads 4 bar
